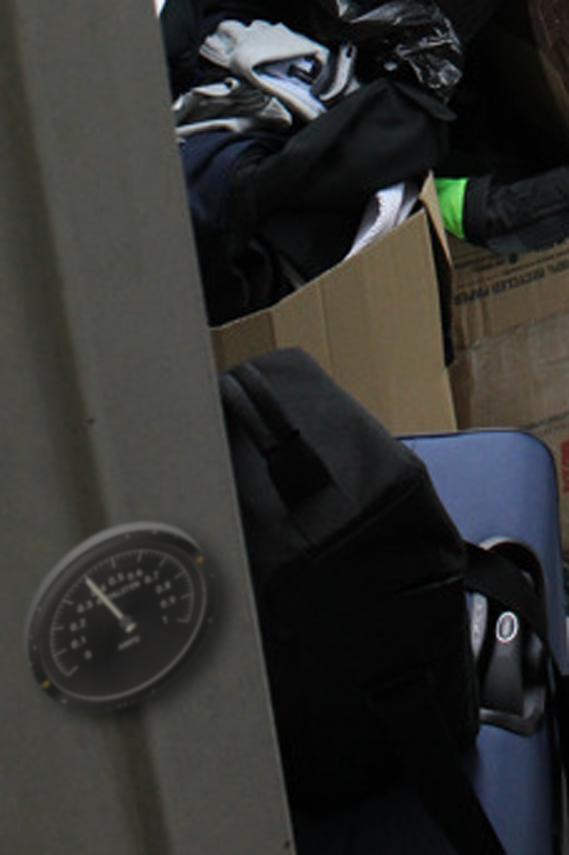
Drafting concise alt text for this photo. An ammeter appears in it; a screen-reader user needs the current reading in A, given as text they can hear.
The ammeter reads 0.4 A
